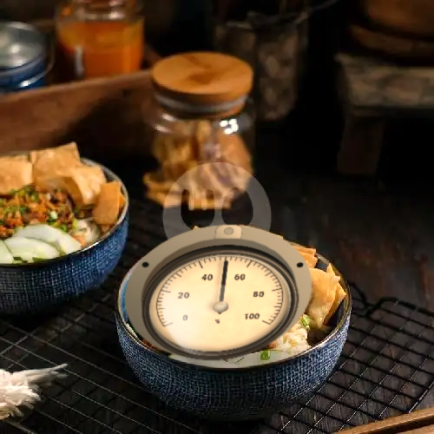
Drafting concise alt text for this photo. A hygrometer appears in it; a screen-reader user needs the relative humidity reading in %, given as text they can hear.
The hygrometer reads 50 %
